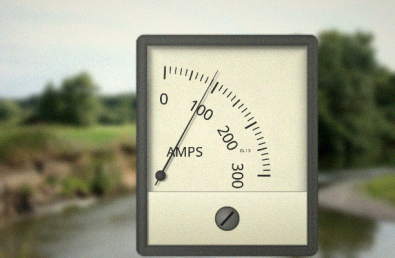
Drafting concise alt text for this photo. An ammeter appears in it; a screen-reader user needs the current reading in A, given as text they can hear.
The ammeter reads 90 A
